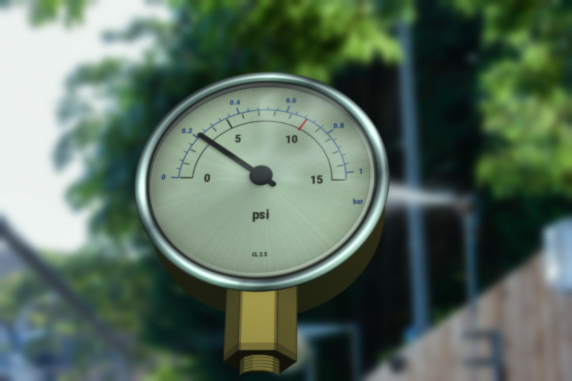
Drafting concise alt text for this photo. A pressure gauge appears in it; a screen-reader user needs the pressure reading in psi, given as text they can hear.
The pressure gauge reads 3 psi
